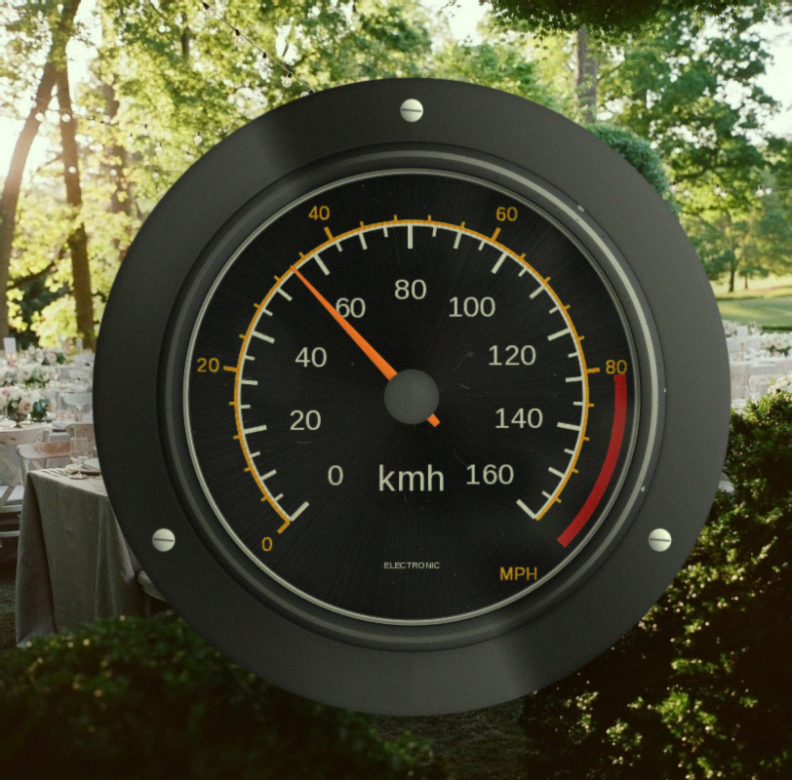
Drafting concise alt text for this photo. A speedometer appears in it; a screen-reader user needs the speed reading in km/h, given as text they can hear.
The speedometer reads 55 km/h
